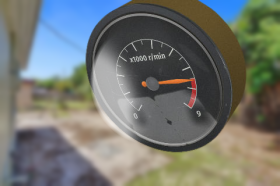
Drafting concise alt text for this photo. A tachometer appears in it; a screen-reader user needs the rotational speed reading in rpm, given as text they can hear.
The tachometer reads 7500 rpm
